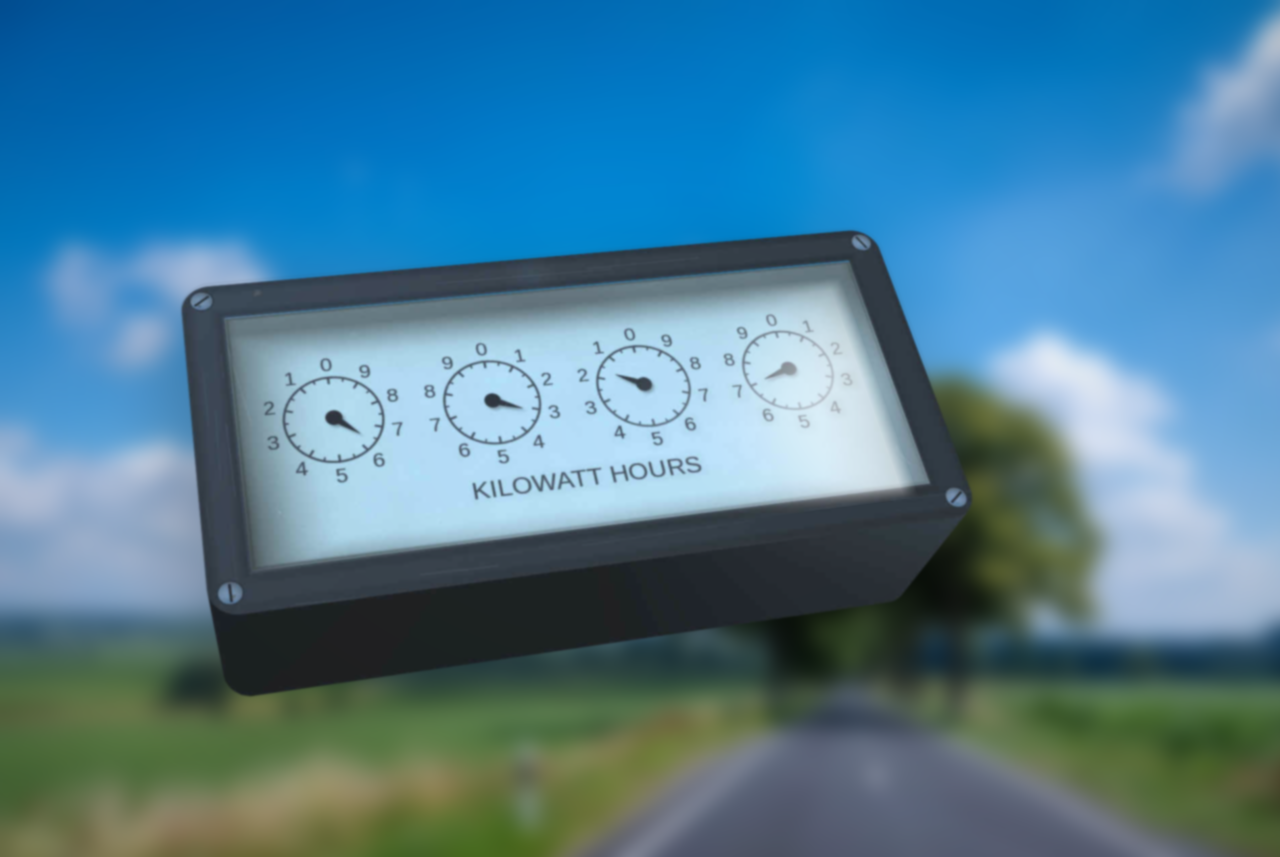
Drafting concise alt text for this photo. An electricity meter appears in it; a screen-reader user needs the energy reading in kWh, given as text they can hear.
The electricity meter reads 6317 kWh
